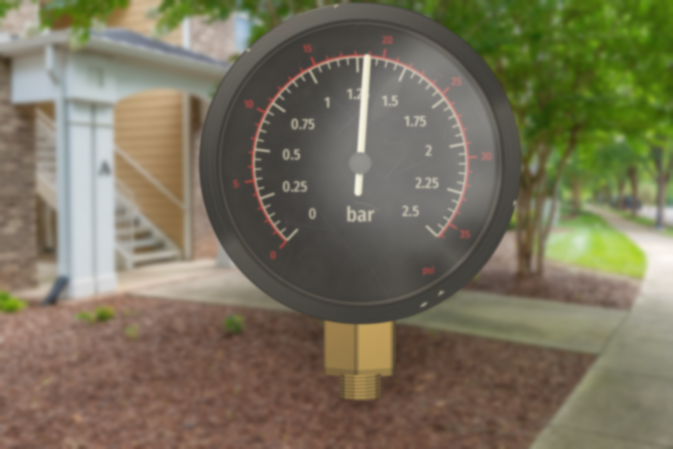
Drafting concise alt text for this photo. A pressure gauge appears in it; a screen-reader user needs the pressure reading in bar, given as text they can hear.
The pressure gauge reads 1.3 bar
